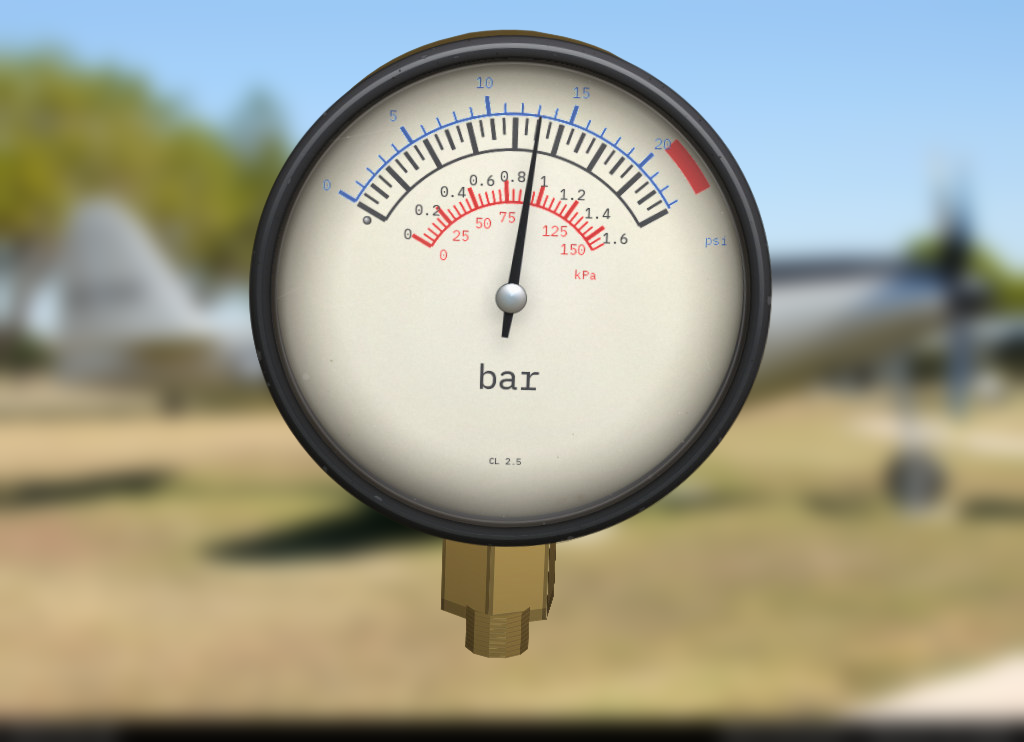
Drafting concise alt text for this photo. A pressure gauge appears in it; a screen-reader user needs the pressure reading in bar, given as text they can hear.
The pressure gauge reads 0.9 bar
